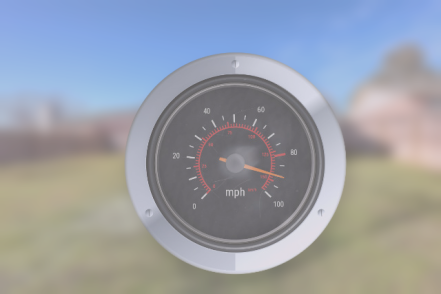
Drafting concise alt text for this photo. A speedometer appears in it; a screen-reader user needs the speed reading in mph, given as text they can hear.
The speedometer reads 90 mph
